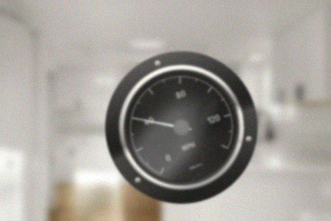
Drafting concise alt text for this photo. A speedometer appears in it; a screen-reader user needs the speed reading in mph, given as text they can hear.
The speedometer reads 40 mph
